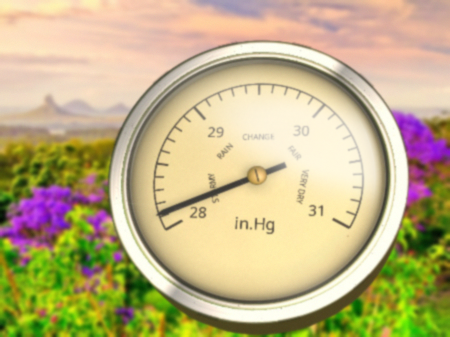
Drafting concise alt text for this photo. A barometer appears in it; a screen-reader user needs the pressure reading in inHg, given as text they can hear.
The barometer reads 28.1 inHg
